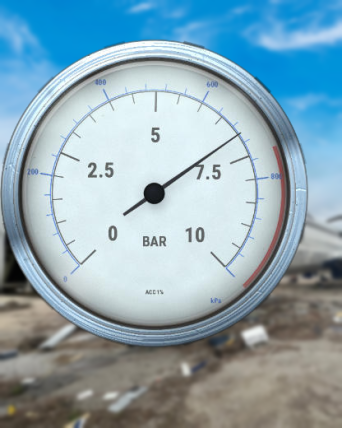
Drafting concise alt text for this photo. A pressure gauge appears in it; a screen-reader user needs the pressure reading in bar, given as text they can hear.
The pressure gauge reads 7 bar
